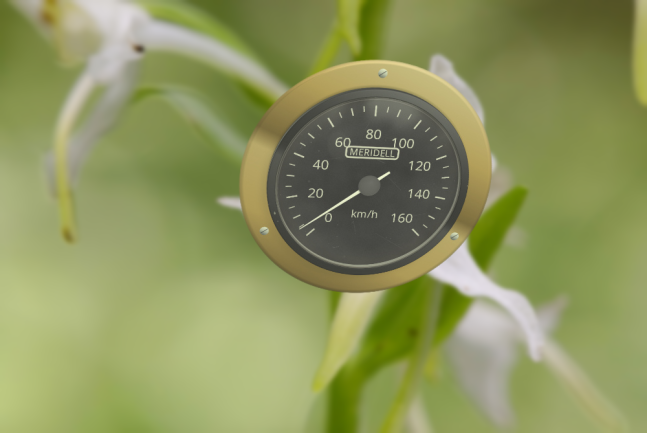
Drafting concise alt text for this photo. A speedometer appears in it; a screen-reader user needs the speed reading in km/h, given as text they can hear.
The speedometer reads 5 km/h
